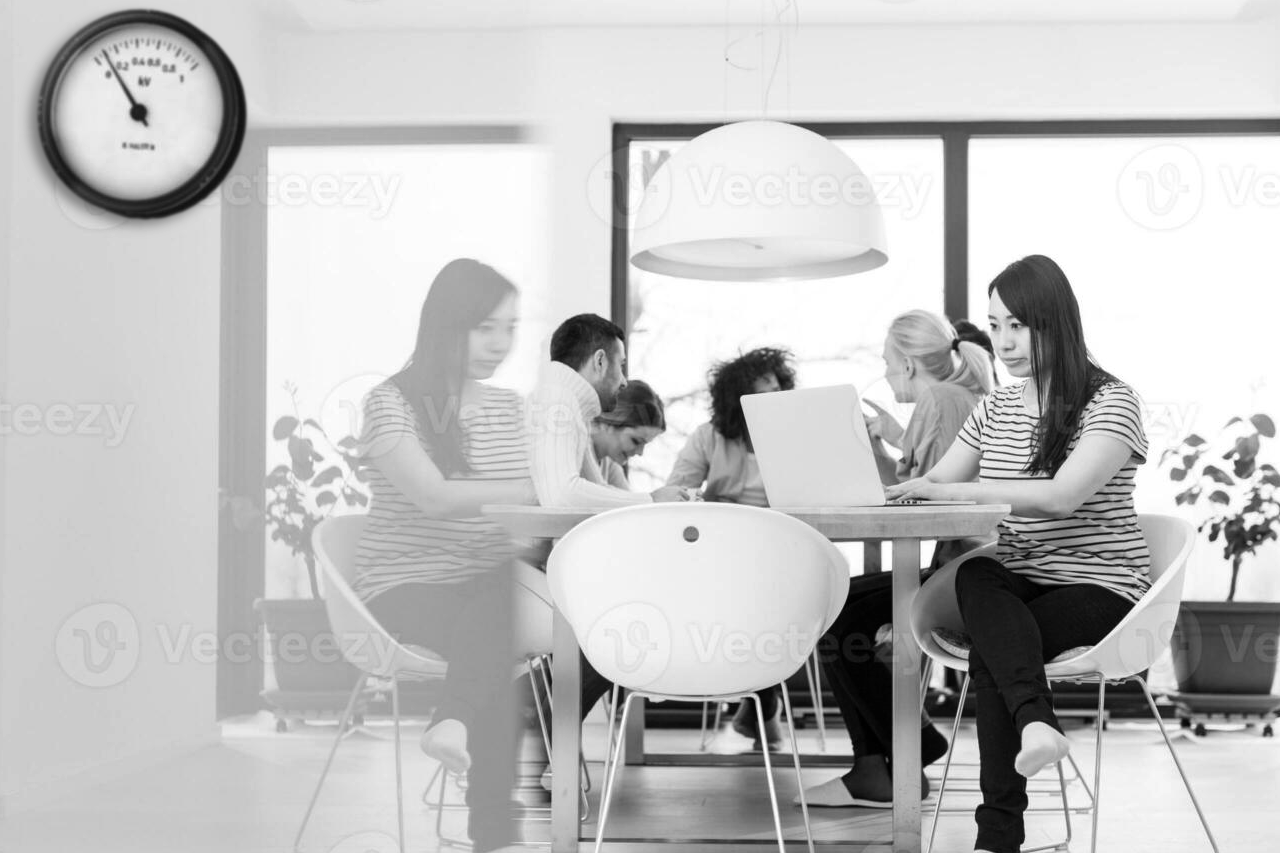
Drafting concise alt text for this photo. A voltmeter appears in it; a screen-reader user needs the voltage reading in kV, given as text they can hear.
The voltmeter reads 0.1 kV
